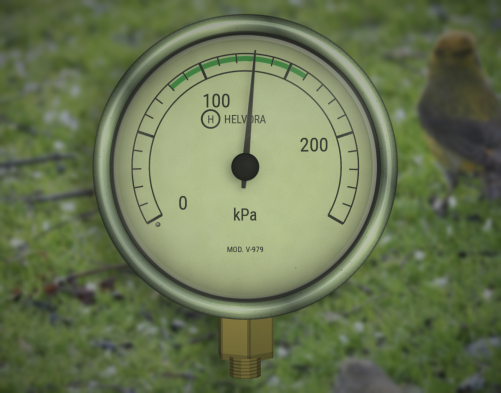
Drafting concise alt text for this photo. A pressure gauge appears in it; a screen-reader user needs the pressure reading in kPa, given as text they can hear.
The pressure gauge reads 130 kPa
